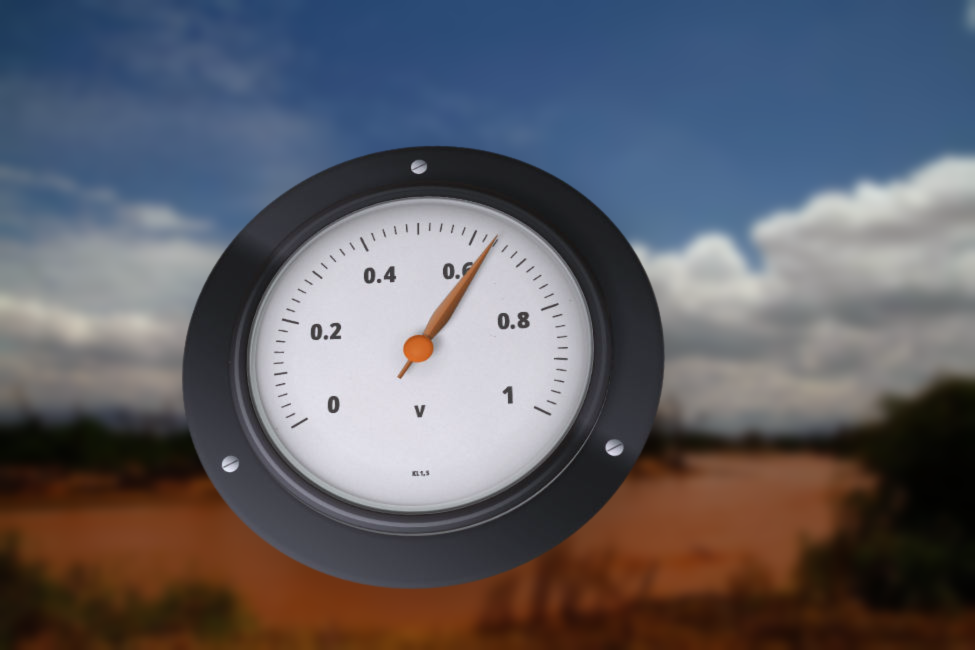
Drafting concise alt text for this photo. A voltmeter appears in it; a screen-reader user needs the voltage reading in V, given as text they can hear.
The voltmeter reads 0.64 V
